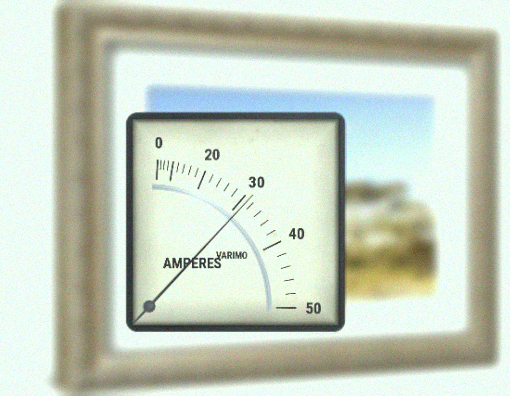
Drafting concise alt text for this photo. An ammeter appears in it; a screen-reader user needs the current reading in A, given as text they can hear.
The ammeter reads 31 A
